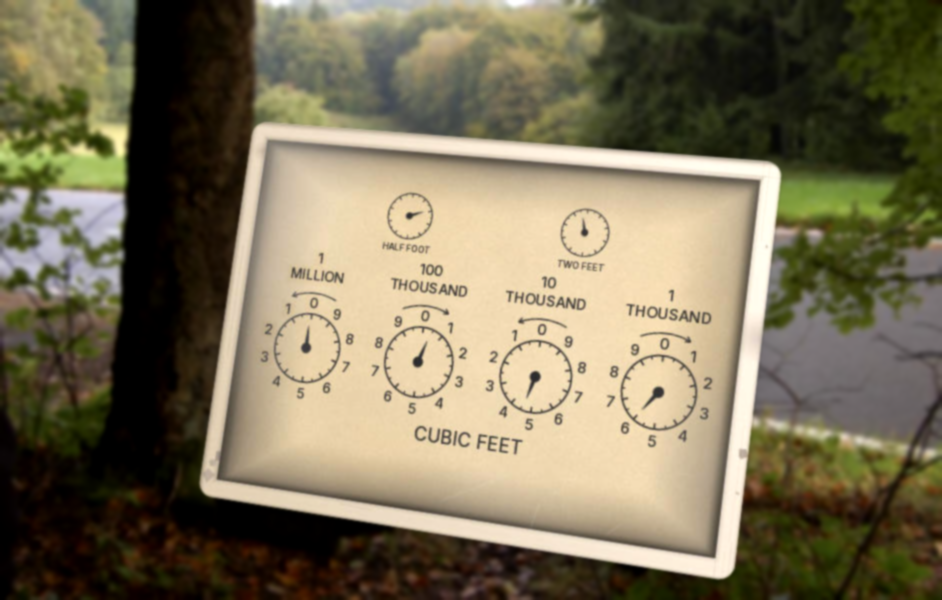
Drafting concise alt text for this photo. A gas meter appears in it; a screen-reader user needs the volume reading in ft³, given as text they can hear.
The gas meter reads 4600 ft³
